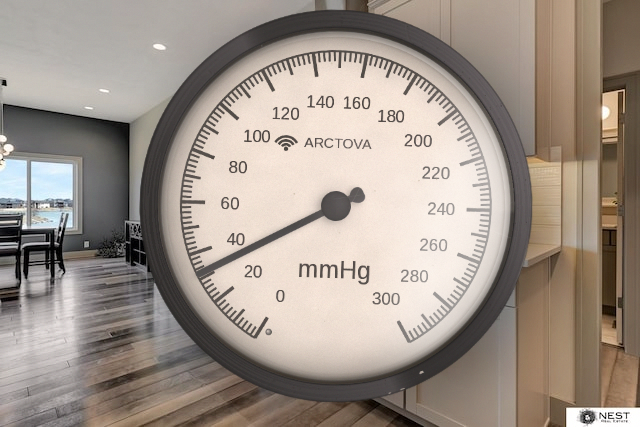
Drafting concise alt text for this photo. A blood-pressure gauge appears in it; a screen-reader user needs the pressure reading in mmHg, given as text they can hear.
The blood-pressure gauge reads 32 mmHg
